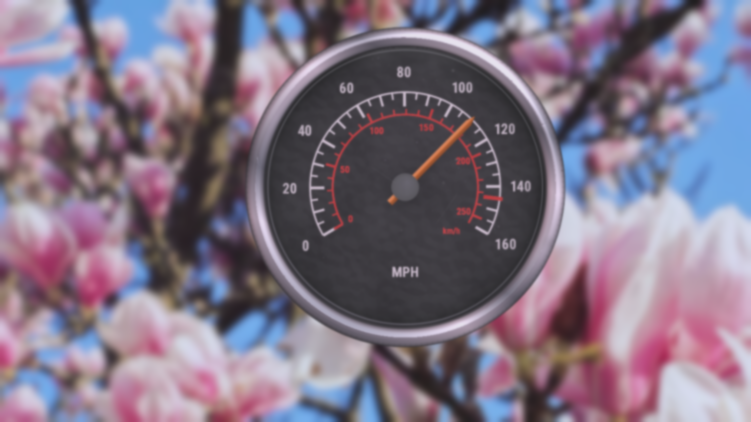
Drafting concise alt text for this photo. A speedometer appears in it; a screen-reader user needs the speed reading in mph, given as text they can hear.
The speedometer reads 110 mph
